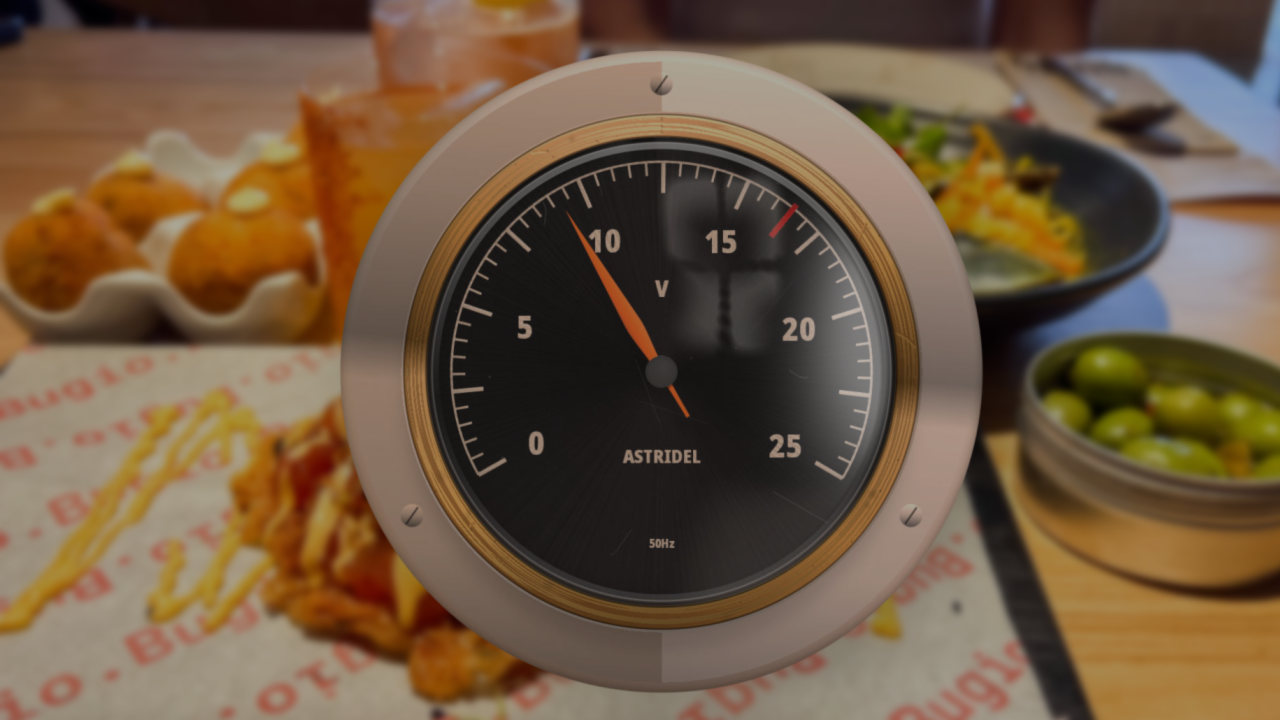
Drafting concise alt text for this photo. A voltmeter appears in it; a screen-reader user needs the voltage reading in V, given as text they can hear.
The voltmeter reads 9.25 V
